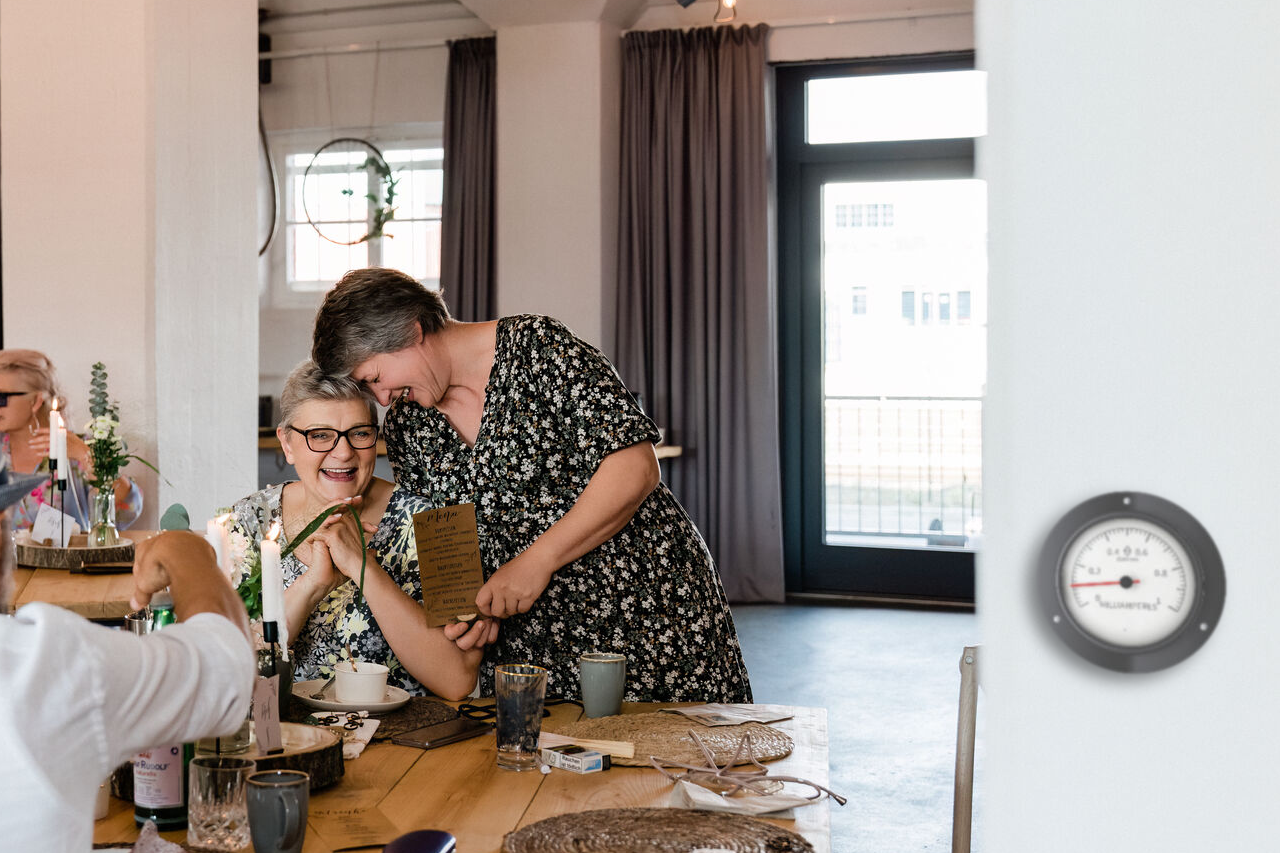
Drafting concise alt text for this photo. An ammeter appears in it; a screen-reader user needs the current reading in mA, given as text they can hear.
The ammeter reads 0.1 mA
